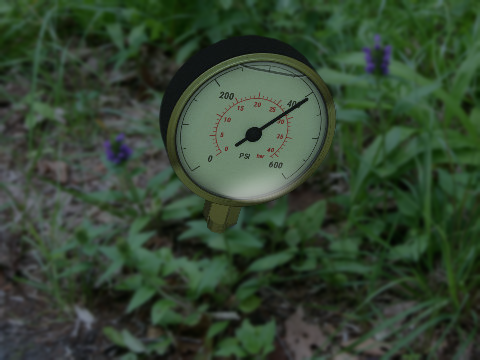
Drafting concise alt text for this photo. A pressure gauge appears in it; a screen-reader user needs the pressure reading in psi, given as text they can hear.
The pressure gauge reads 400 psi
